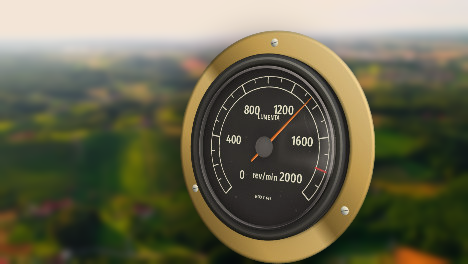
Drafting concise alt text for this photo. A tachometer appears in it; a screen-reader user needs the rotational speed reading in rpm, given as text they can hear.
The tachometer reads 1350 rpm
